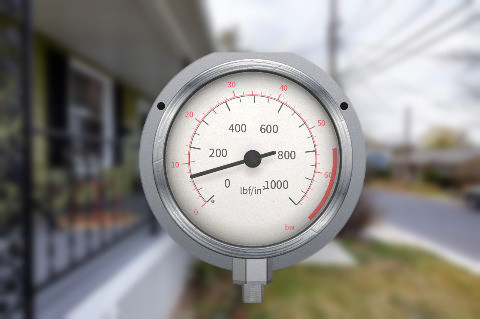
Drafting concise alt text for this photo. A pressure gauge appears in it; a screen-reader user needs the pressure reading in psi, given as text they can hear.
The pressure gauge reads 100 psi
